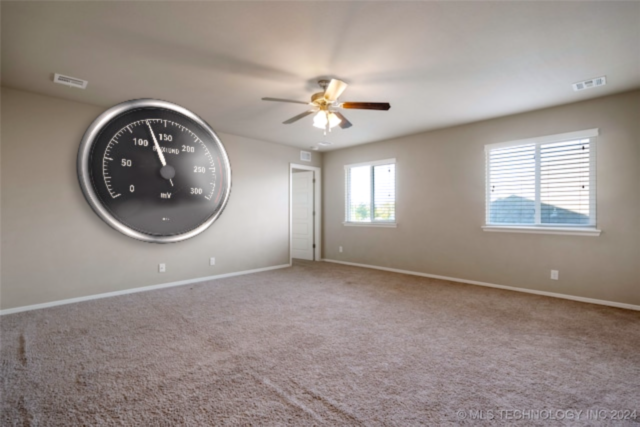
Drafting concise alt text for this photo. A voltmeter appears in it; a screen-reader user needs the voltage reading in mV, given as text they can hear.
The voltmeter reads 125 mV
